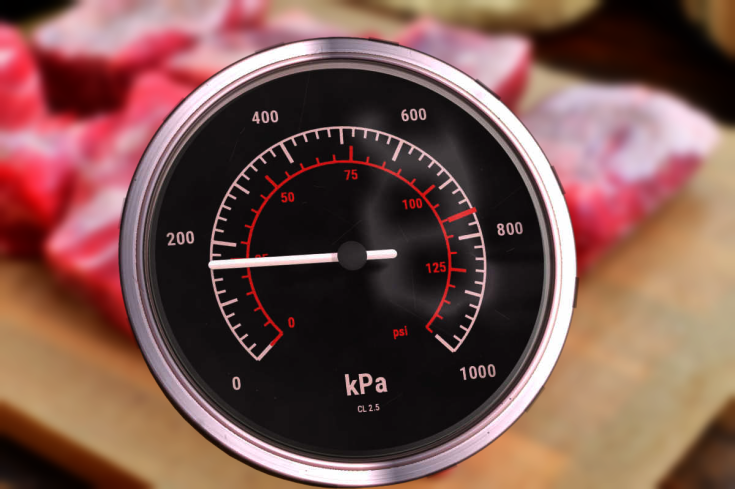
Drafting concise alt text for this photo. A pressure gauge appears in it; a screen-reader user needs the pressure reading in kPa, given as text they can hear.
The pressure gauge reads 160 kPa
